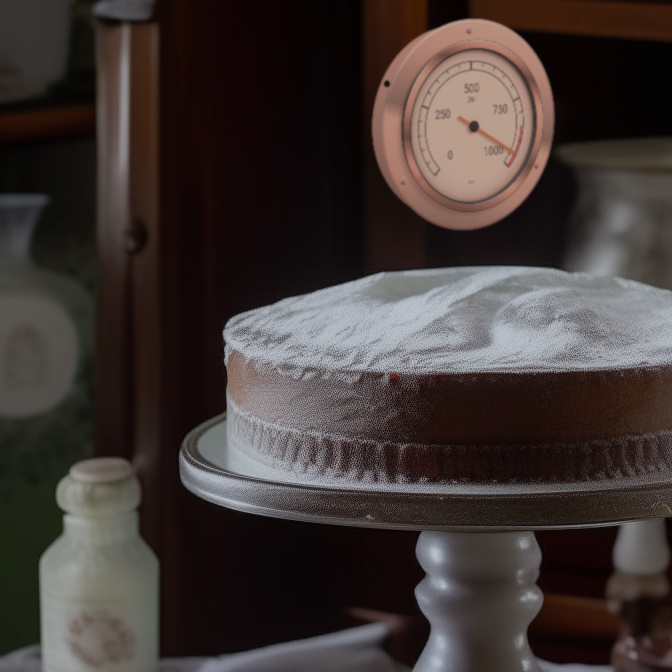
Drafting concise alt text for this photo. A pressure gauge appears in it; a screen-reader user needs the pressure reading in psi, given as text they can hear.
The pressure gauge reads 950 psi
